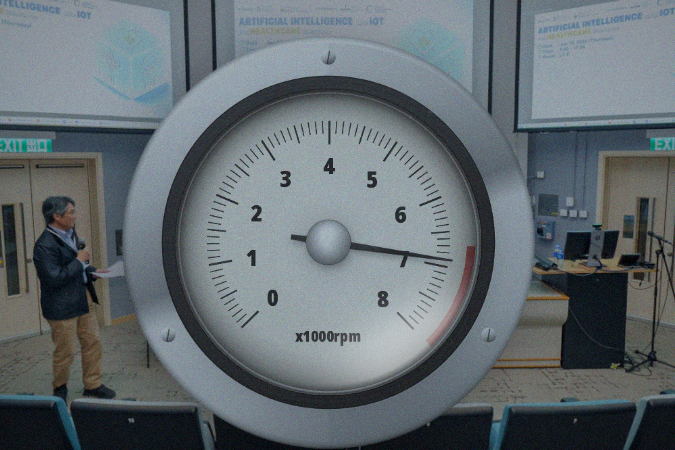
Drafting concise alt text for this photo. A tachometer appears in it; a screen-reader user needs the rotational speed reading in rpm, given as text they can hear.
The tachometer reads 6900 rpm
